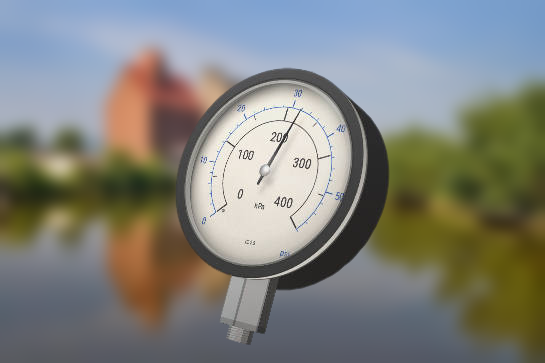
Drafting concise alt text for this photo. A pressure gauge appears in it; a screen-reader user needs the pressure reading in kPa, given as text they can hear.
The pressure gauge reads 225 kPa
